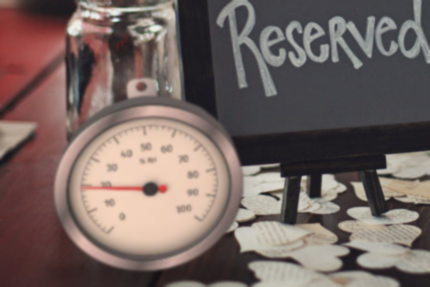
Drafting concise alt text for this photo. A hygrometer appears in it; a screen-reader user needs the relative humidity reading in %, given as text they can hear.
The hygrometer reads 20 %
